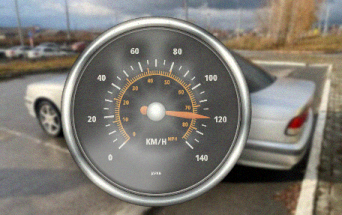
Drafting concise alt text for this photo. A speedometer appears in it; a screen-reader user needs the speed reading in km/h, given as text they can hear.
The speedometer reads 120 km/h
